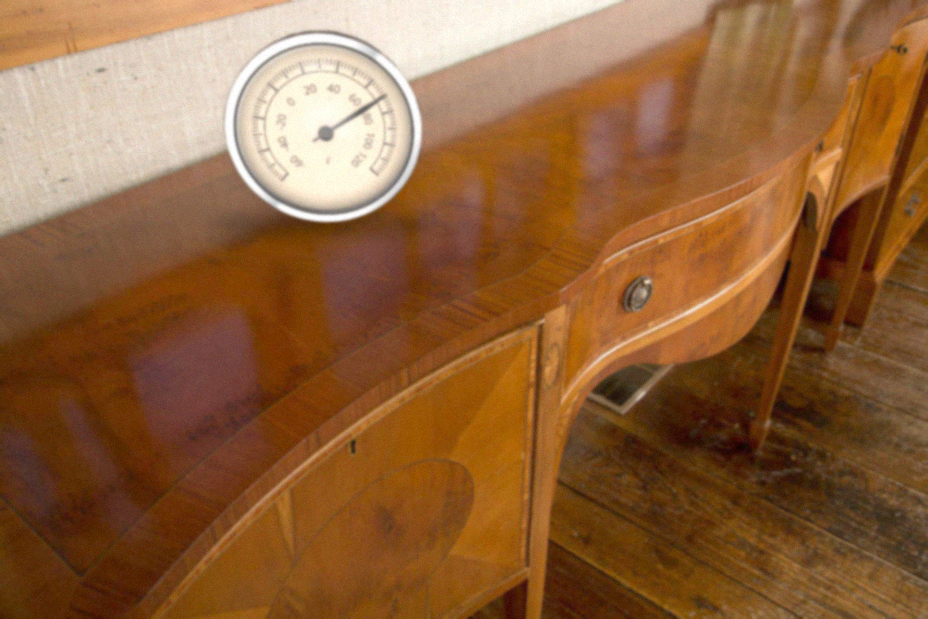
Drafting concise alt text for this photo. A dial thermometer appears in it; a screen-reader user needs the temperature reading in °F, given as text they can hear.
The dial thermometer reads 70 °F
